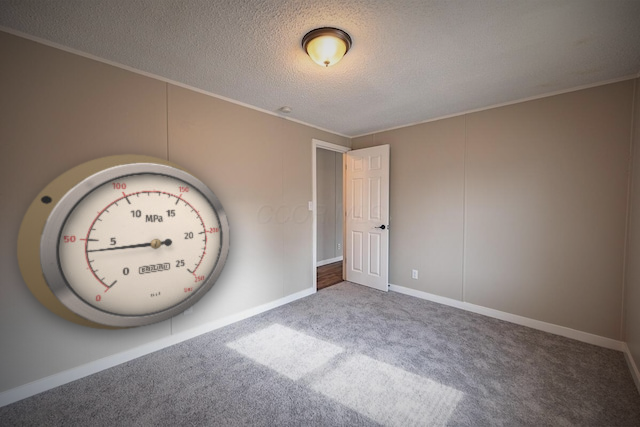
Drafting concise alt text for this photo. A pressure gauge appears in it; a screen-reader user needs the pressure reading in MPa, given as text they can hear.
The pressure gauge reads 4 MPa
